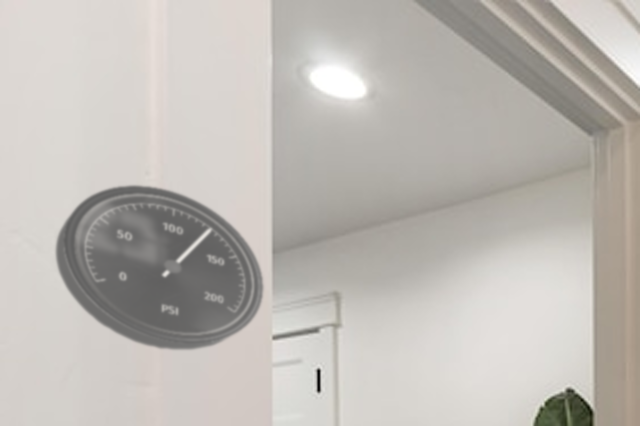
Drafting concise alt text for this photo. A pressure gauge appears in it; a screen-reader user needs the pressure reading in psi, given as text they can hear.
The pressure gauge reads 125 psi
